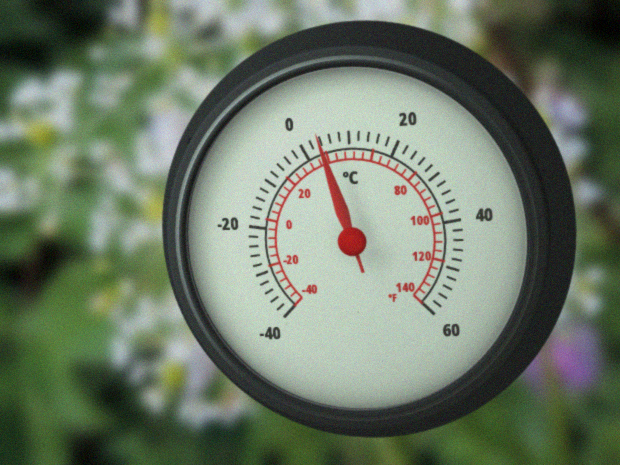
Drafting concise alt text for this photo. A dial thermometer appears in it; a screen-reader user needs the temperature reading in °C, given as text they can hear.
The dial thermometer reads 4 °C
